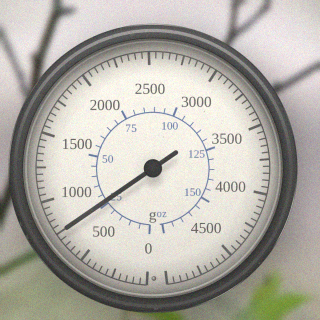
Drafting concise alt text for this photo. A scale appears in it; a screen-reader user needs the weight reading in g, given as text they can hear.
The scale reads 750 g
